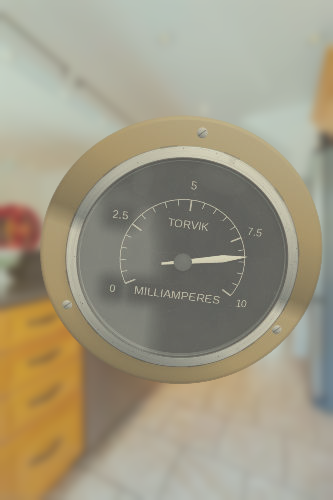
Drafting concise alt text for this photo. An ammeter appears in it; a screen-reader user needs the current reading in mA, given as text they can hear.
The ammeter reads 8.25 mA
